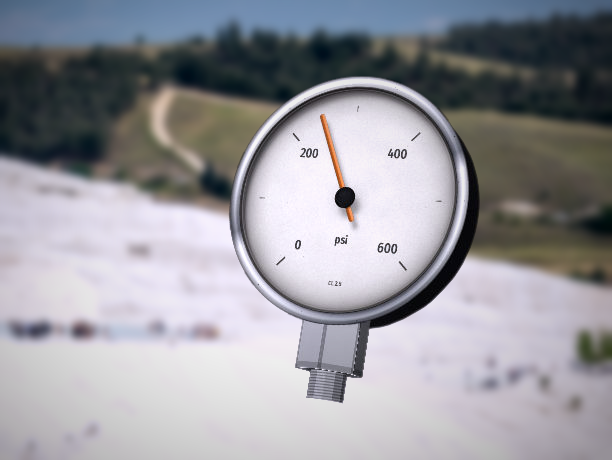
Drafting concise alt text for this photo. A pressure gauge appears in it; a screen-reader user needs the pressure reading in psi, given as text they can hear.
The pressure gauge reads 250 psi
